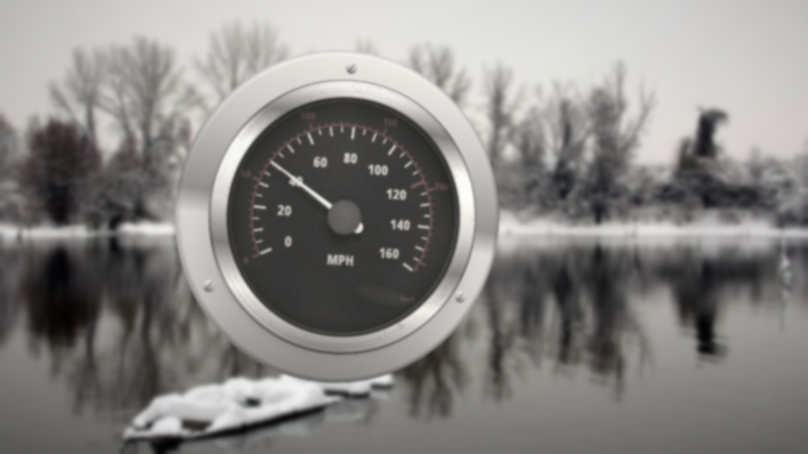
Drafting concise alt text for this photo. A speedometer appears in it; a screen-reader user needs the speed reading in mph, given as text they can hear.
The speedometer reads 40 mph
